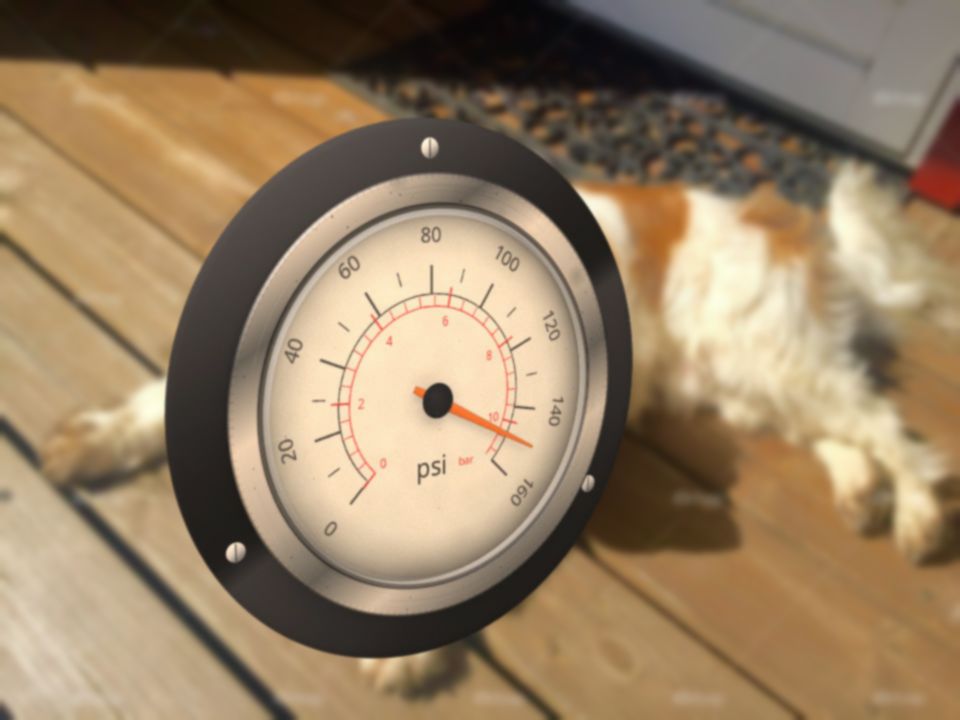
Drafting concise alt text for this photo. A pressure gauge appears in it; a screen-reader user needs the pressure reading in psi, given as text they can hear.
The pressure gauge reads 150 psi
